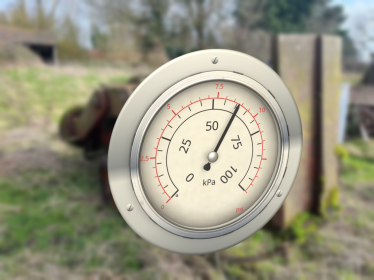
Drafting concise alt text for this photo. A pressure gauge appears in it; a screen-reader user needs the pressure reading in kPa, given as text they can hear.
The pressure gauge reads 60 kPa
